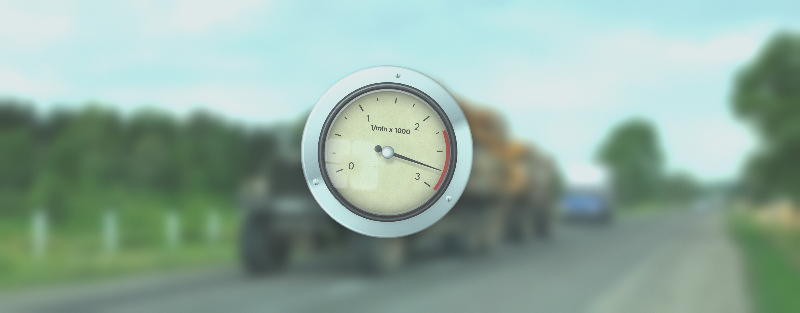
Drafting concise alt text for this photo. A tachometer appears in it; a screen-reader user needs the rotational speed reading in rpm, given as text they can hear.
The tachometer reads 2750 rpm
